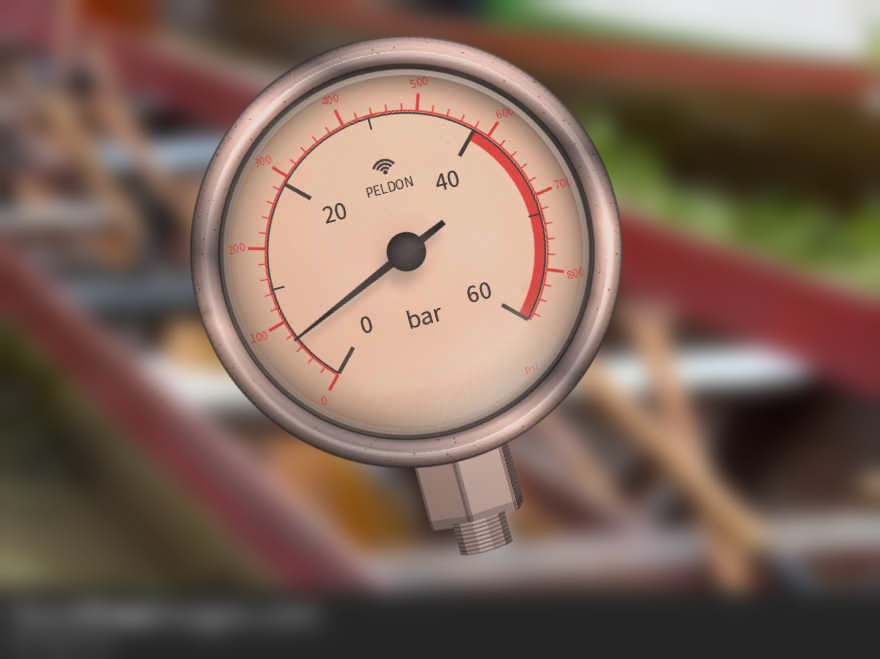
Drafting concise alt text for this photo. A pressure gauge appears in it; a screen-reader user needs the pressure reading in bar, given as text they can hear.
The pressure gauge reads 5 bar
